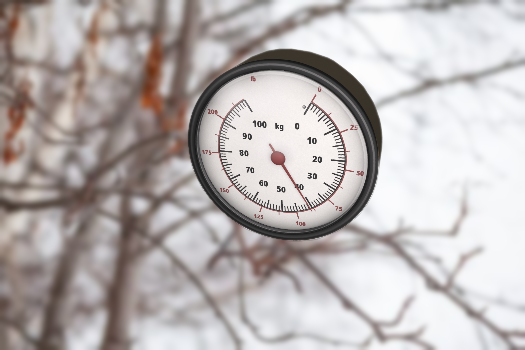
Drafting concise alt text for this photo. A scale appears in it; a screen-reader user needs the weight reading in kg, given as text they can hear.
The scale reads 40 kg
